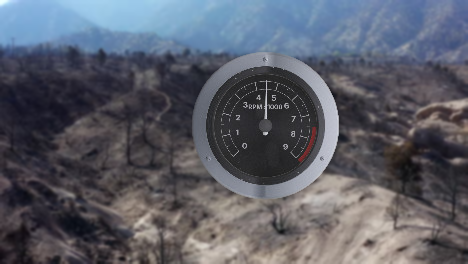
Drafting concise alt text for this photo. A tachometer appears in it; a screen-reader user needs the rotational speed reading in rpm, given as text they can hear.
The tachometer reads 4500 rpm
